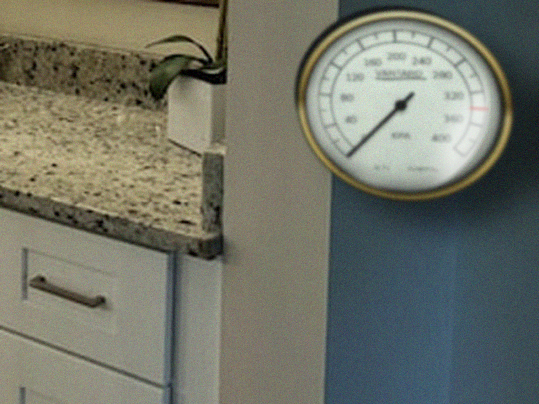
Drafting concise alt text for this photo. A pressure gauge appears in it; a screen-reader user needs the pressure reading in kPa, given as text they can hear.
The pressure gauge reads 0 kPa
